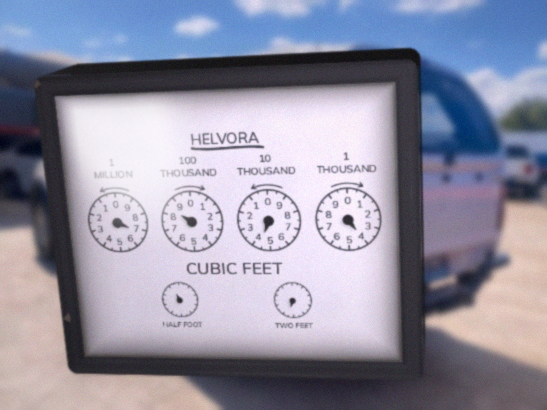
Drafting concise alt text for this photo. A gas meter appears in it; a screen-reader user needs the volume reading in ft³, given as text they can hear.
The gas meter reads 684400 ft³
